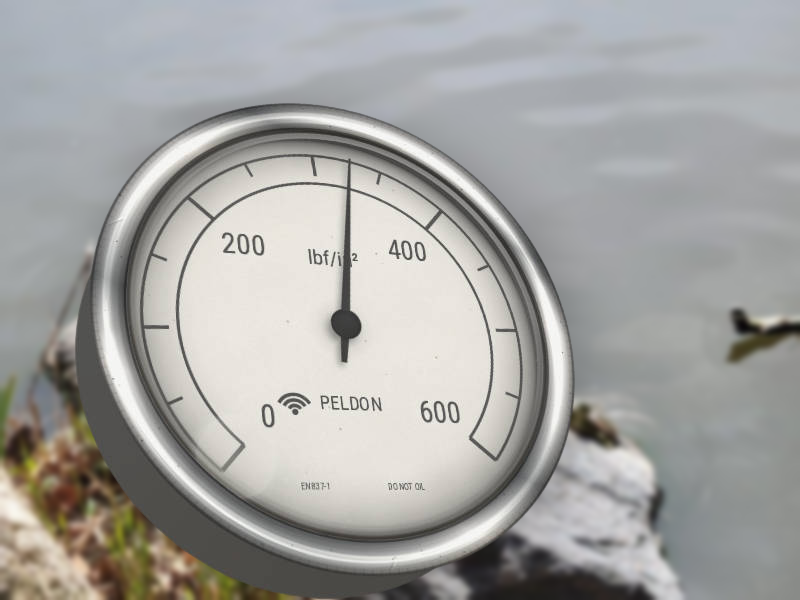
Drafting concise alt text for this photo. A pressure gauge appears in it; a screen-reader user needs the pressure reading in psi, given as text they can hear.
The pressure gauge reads 325 psi
